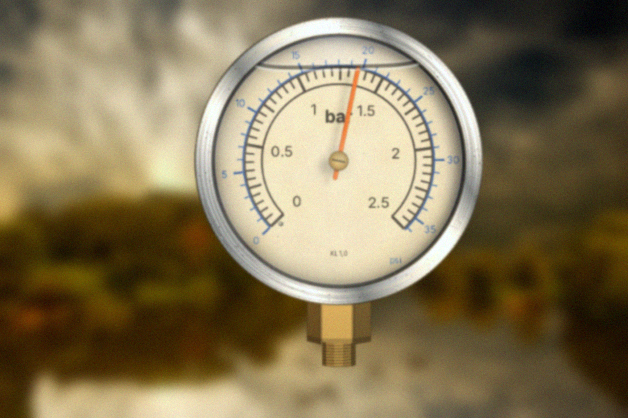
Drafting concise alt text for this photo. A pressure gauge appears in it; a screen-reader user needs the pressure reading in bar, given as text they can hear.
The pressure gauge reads 1.35 bar
